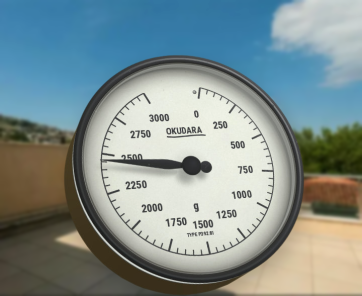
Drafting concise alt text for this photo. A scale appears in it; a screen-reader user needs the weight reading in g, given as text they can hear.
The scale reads 2450 g
